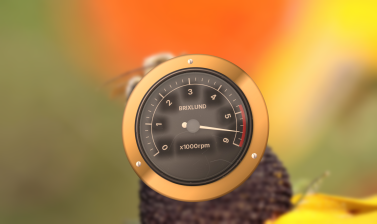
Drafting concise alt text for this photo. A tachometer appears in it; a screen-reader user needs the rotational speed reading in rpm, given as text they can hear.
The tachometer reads 5600 rpm
